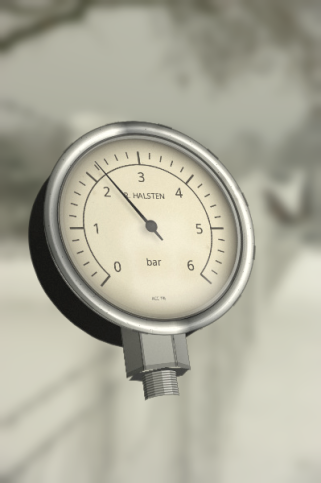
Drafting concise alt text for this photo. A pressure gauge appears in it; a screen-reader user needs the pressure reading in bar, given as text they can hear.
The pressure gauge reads 2.2 bar
